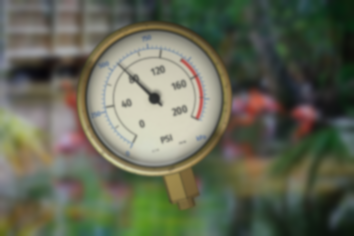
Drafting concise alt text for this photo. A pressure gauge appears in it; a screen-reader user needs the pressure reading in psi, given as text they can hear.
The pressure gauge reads 80 psi
